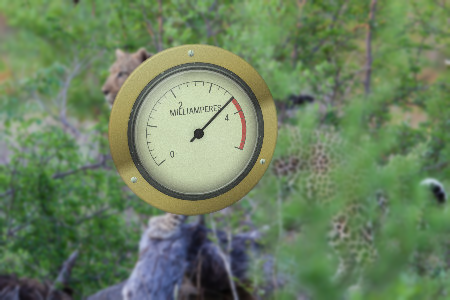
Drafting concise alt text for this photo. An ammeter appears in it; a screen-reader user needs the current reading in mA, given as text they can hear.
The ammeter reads 3.6 mA
